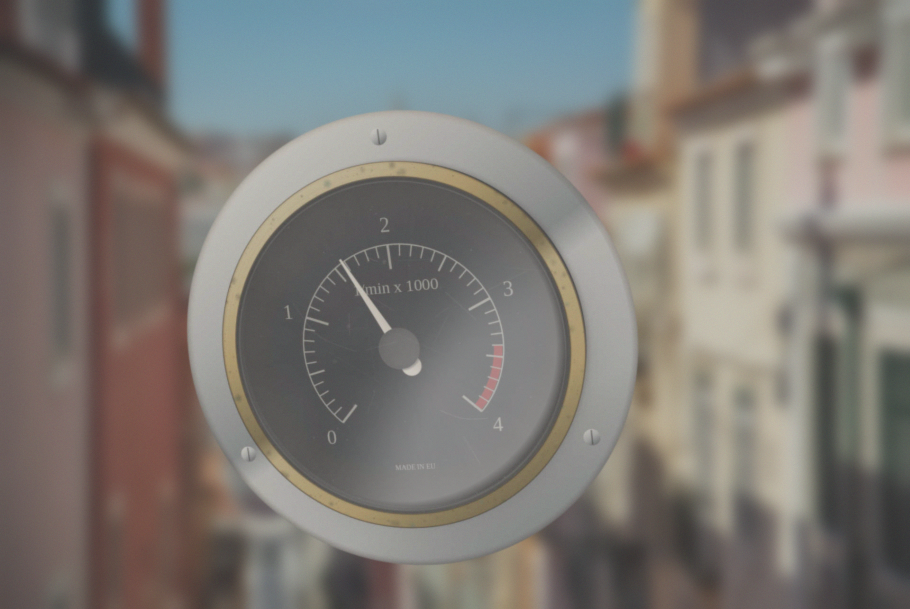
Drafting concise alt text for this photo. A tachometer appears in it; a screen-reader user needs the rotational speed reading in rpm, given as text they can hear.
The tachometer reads 1600 rpm
